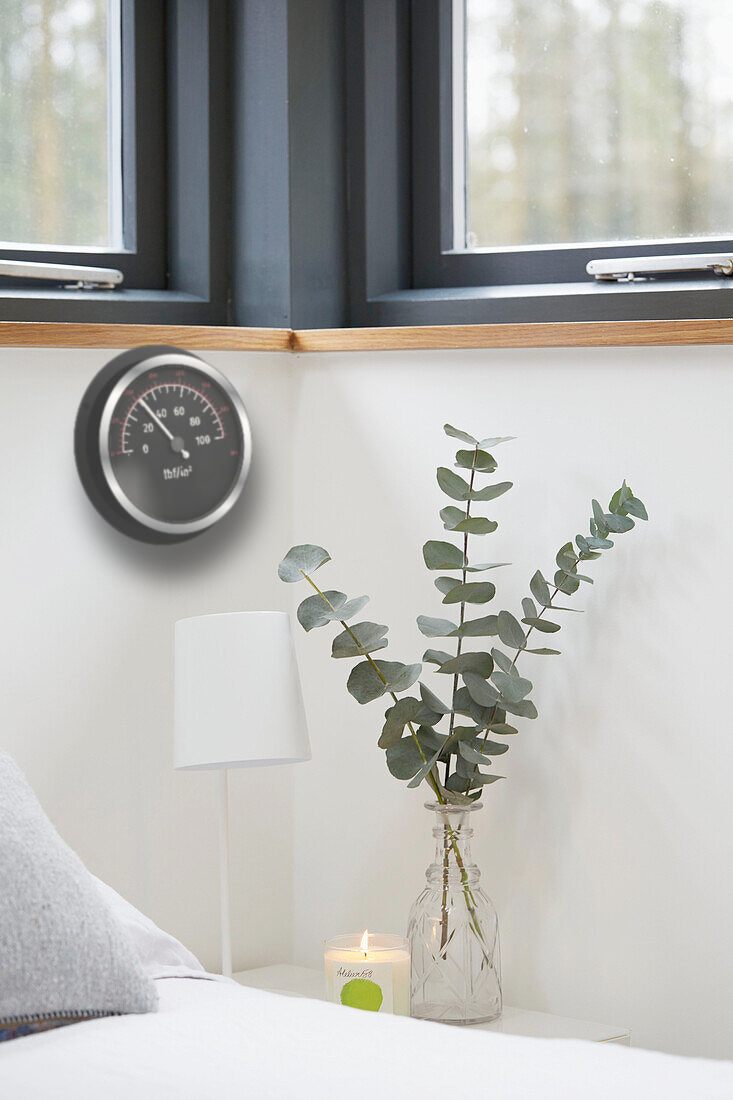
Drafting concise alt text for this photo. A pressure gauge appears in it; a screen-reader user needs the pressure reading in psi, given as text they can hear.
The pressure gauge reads 30 psi
